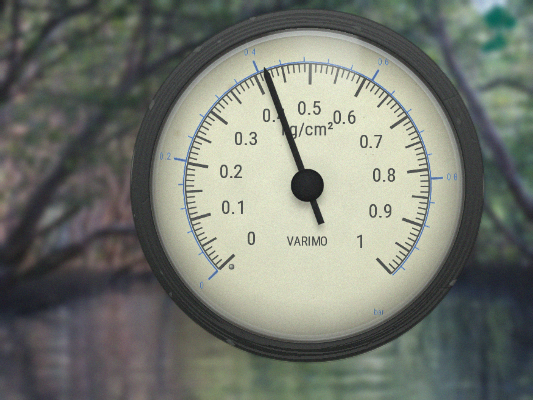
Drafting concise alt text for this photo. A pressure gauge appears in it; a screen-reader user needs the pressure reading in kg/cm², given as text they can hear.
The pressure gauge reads 0.42 kg/cm²
